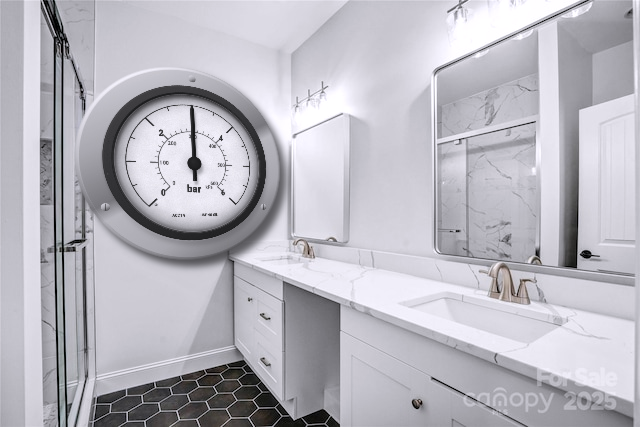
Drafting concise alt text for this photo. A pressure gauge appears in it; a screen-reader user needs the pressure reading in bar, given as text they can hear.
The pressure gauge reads 3 bar
